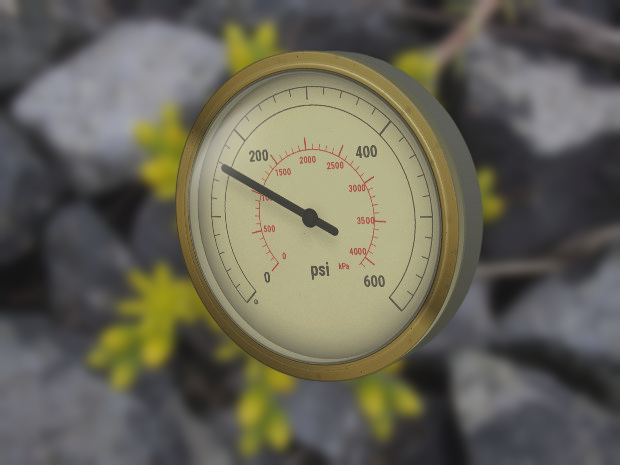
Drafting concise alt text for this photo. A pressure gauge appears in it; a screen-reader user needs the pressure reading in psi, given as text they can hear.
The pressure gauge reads 160 psi
